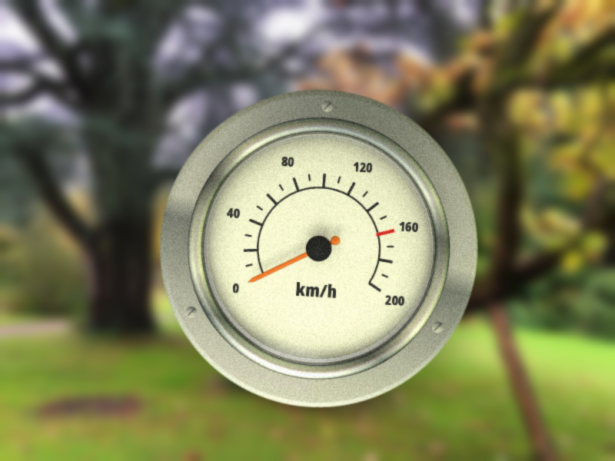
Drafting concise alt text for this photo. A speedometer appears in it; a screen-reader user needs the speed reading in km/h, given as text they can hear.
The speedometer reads 0 km/h
